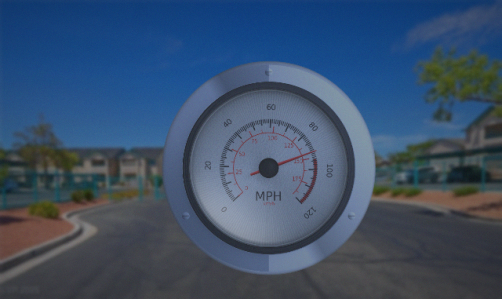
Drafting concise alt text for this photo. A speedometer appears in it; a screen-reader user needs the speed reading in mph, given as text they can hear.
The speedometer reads 90 mph
